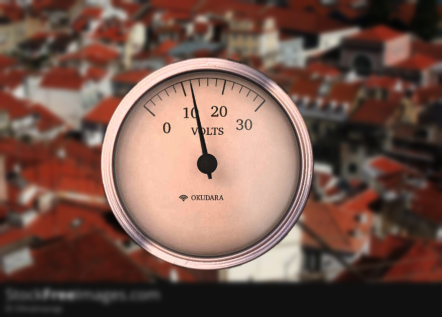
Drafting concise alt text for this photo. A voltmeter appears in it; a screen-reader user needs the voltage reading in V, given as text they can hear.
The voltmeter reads 12 V
